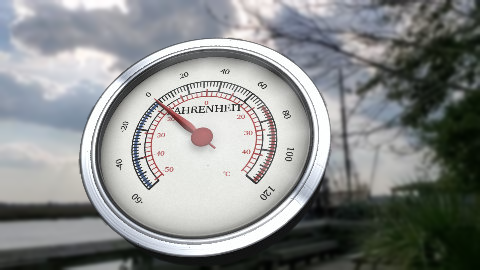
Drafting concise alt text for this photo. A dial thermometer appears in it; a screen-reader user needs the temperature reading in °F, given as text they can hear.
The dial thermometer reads 0 °F
